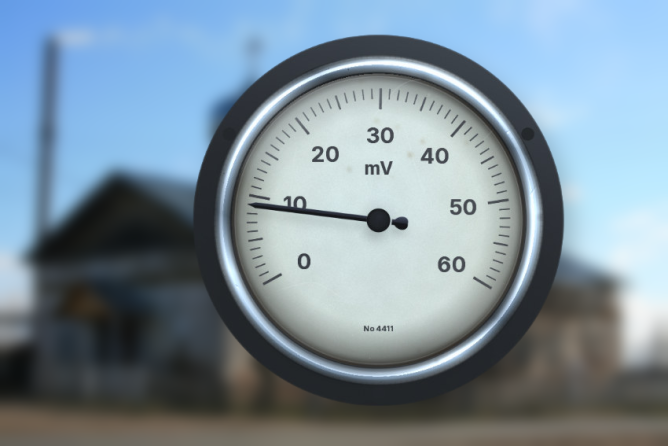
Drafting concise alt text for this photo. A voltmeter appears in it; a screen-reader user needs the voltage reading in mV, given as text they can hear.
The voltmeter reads 9 mV
